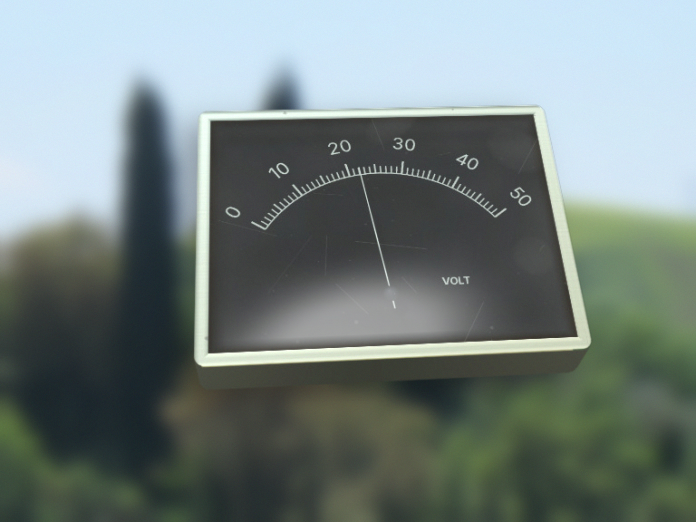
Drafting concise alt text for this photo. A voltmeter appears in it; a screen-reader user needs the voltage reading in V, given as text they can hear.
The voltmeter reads 22 V
